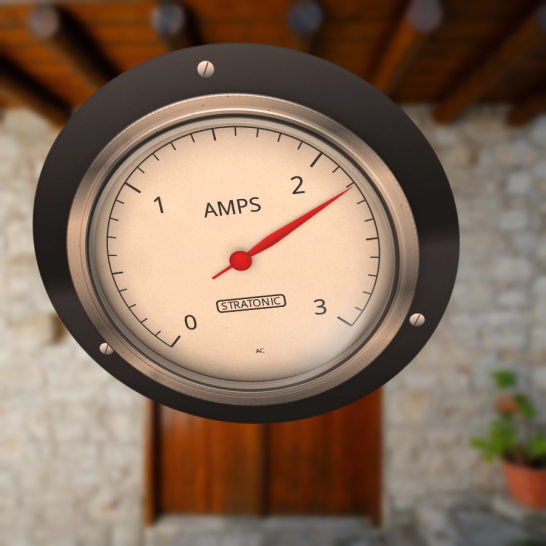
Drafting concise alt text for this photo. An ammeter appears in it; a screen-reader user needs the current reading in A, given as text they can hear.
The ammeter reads 2.2 A
